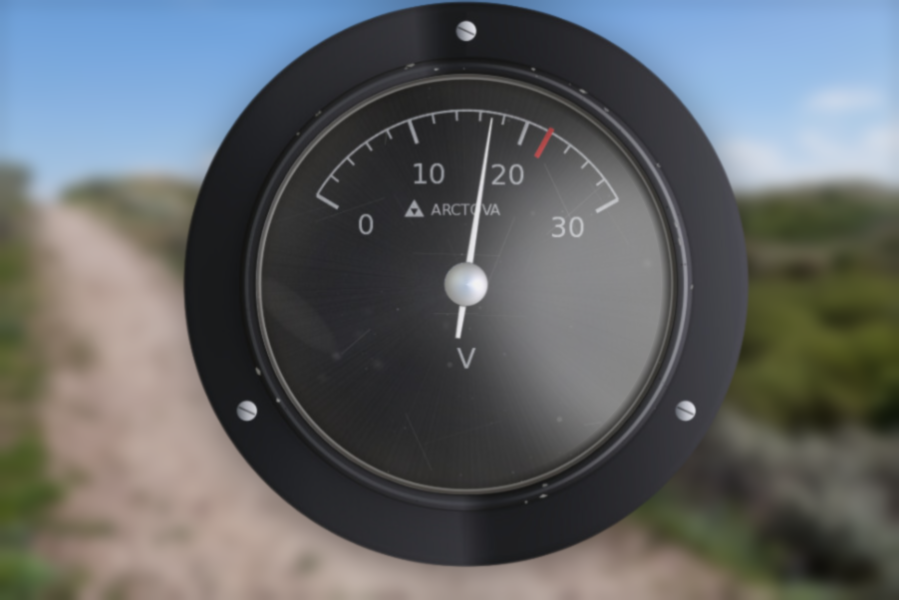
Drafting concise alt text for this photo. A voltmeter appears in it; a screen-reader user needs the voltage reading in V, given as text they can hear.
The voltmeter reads 17 V
